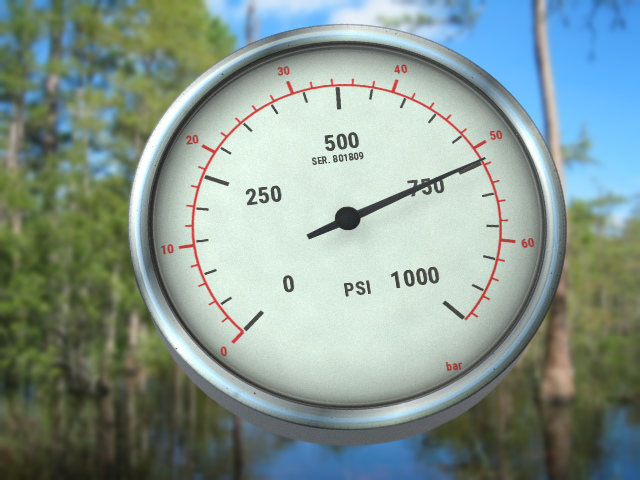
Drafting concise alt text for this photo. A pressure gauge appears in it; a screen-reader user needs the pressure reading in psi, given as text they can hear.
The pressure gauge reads 750 psi
